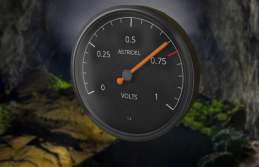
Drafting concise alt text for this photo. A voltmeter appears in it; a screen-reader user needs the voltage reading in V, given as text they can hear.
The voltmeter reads 0.7 V
